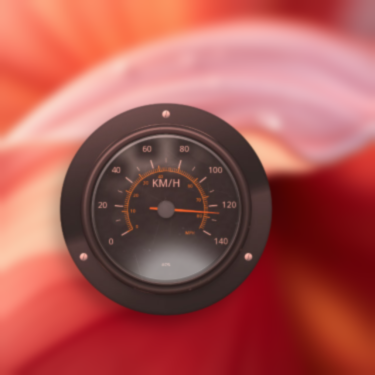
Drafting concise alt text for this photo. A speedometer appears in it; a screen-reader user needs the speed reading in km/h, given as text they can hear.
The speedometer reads 125 km/h
